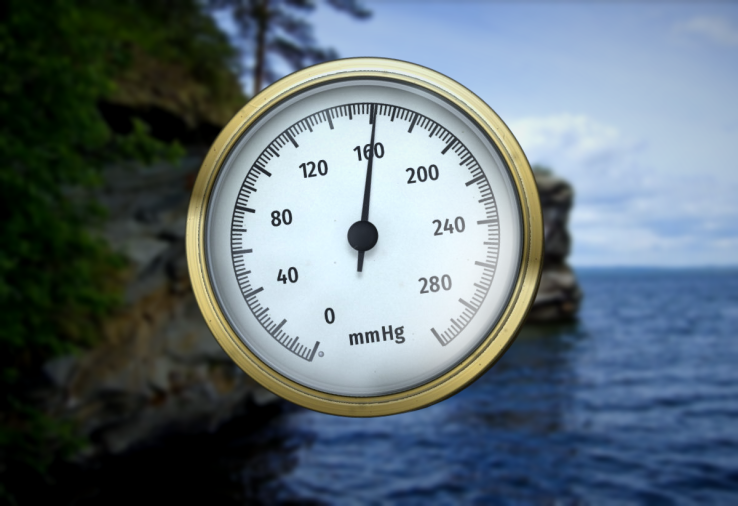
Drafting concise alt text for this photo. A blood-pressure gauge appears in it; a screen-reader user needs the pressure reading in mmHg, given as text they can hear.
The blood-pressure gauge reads 162 mmHg
